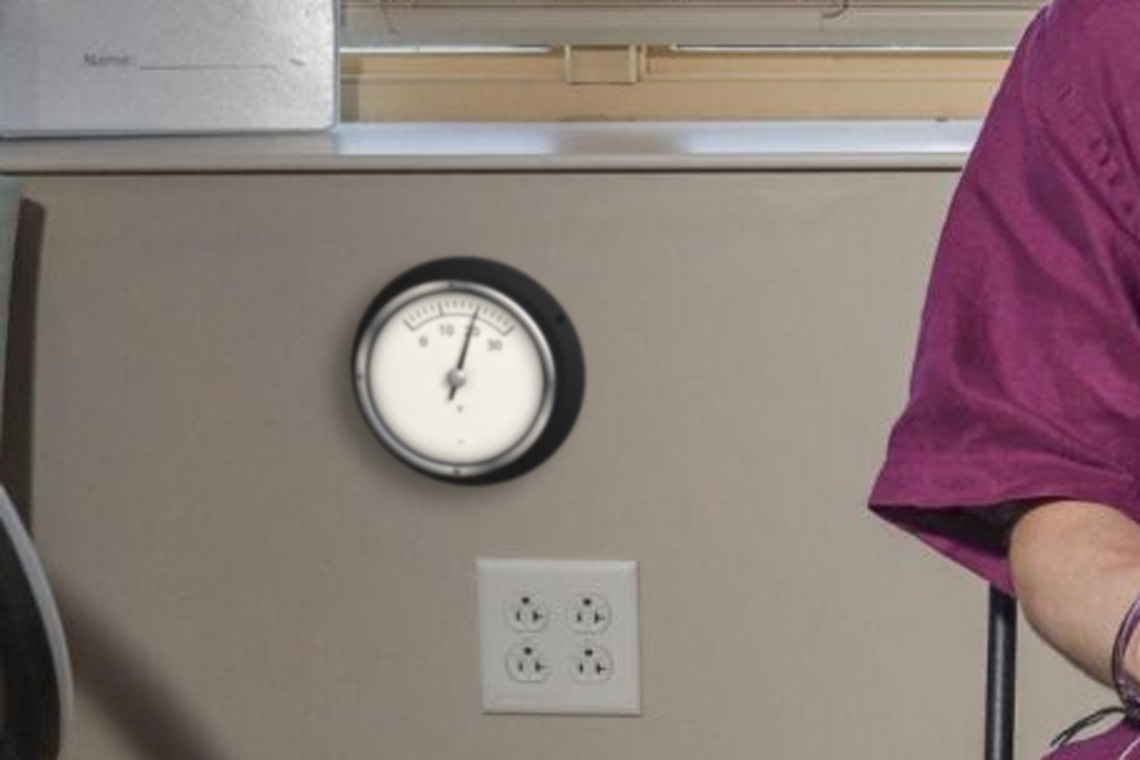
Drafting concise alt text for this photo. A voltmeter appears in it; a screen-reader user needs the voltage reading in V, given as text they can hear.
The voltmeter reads 20 V
